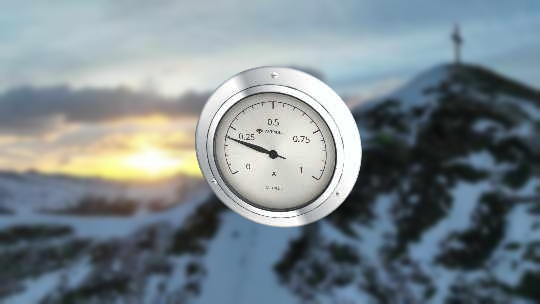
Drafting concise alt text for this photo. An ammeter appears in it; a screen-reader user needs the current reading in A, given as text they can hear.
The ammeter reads 0.2 A
